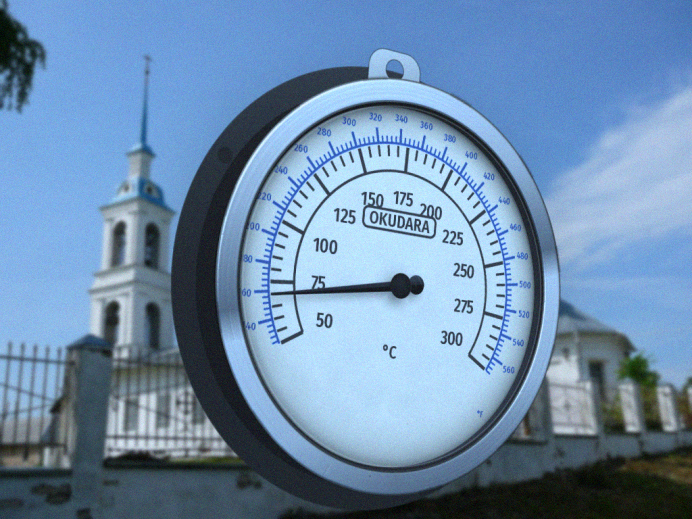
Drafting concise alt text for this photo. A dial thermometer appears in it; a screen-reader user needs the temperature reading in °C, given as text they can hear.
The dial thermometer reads 70 °C
